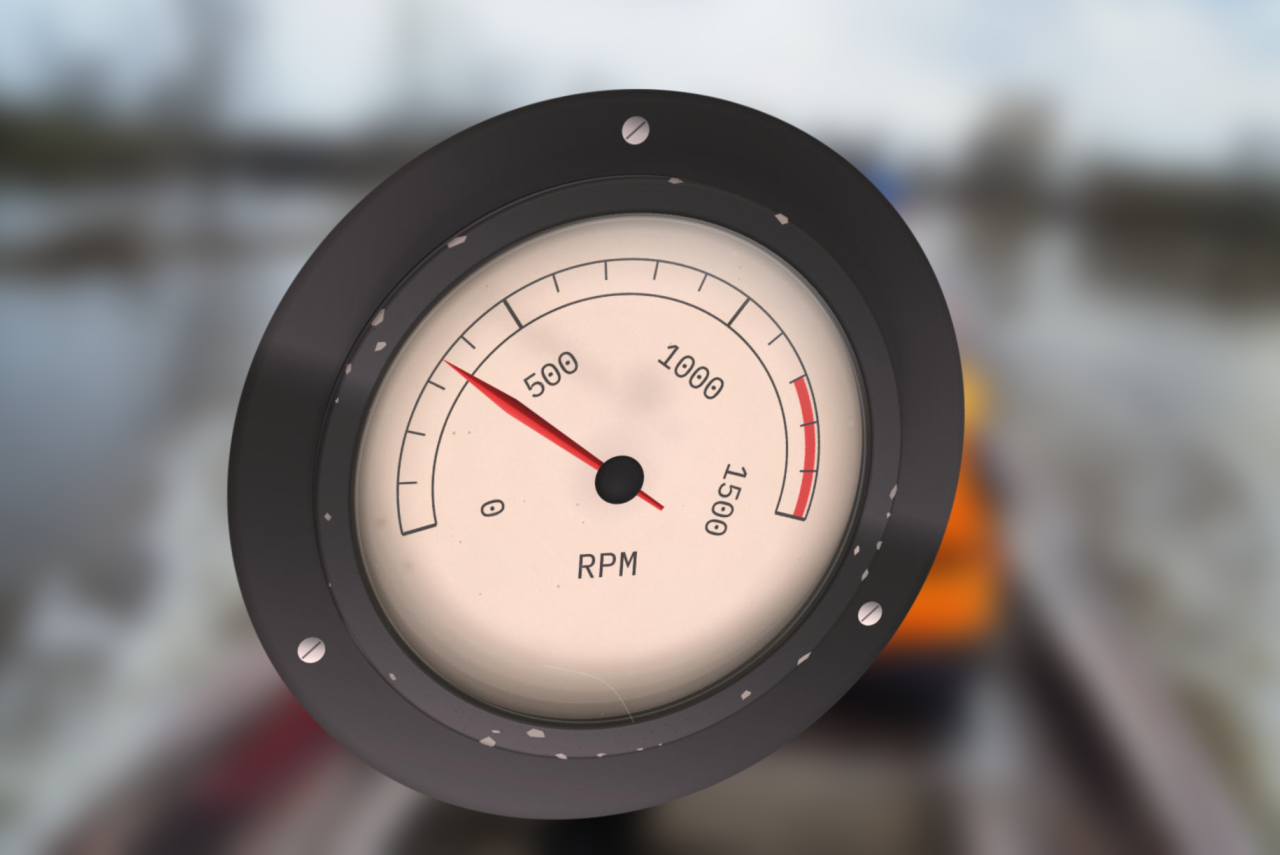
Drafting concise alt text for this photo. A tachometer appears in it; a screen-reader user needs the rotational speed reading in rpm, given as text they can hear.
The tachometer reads 350 rpm
